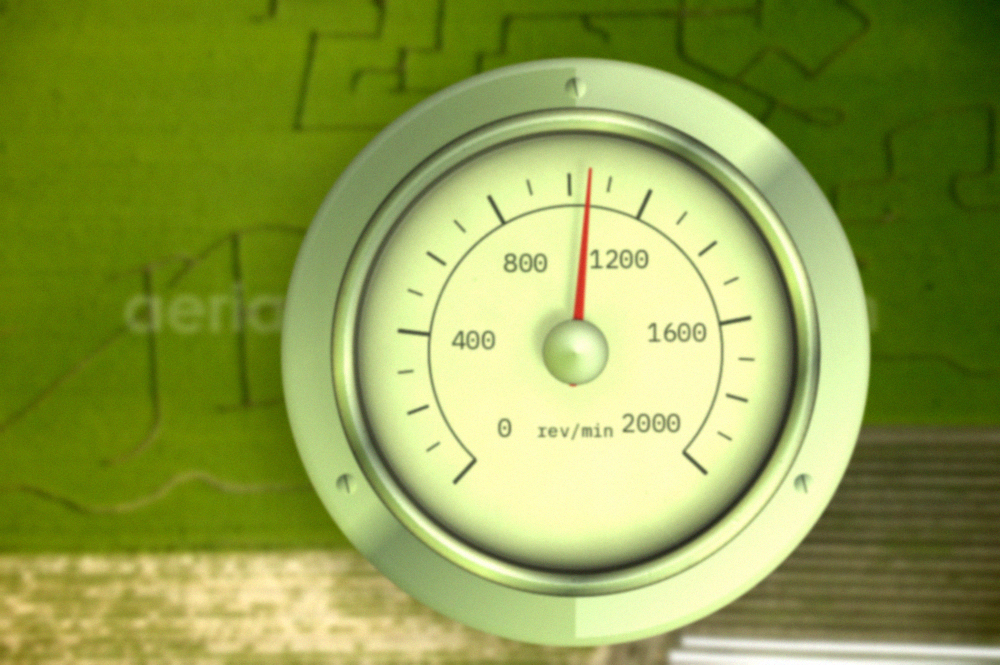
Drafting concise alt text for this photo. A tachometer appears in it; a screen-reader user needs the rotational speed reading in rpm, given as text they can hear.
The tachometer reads 1050 rpm
